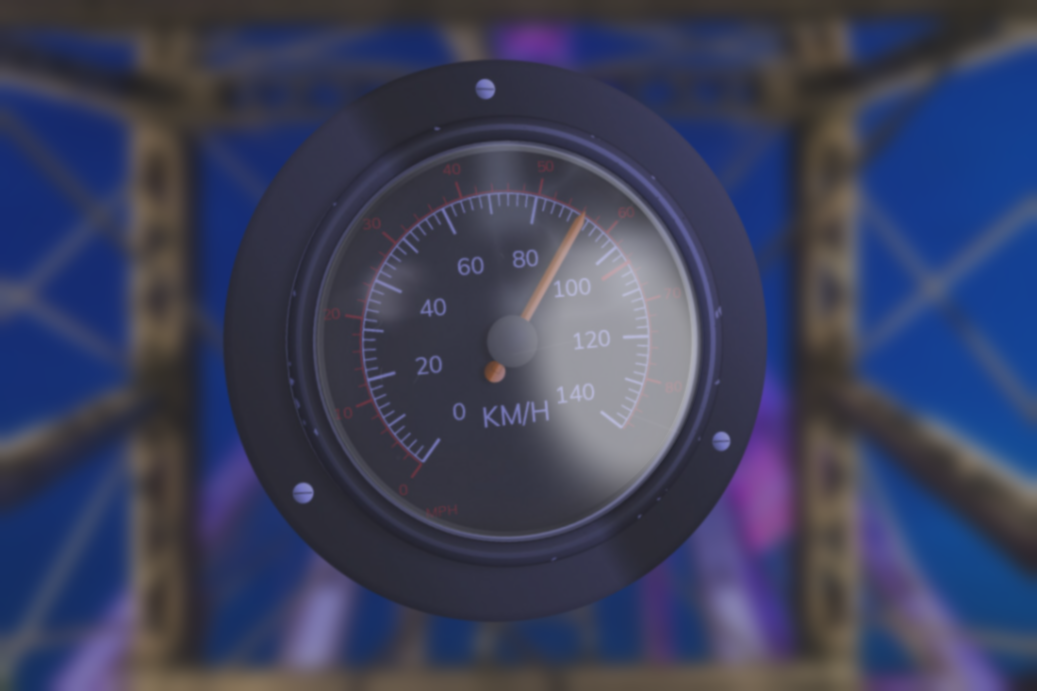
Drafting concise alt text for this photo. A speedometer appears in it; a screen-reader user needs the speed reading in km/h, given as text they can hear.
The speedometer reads 90 km/h
